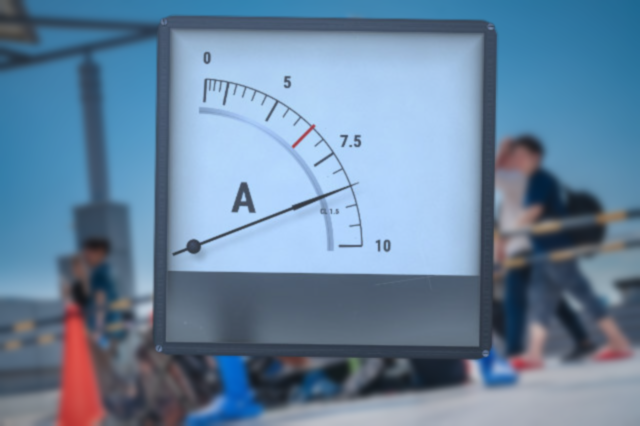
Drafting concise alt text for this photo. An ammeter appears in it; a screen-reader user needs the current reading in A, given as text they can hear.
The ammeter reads 8.5 A
